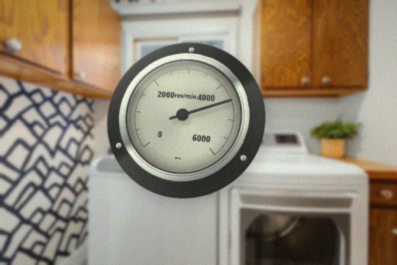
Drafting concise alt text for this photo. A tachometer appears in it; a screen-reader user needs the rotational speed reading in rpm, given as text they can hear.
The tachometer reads 4500 rpm
